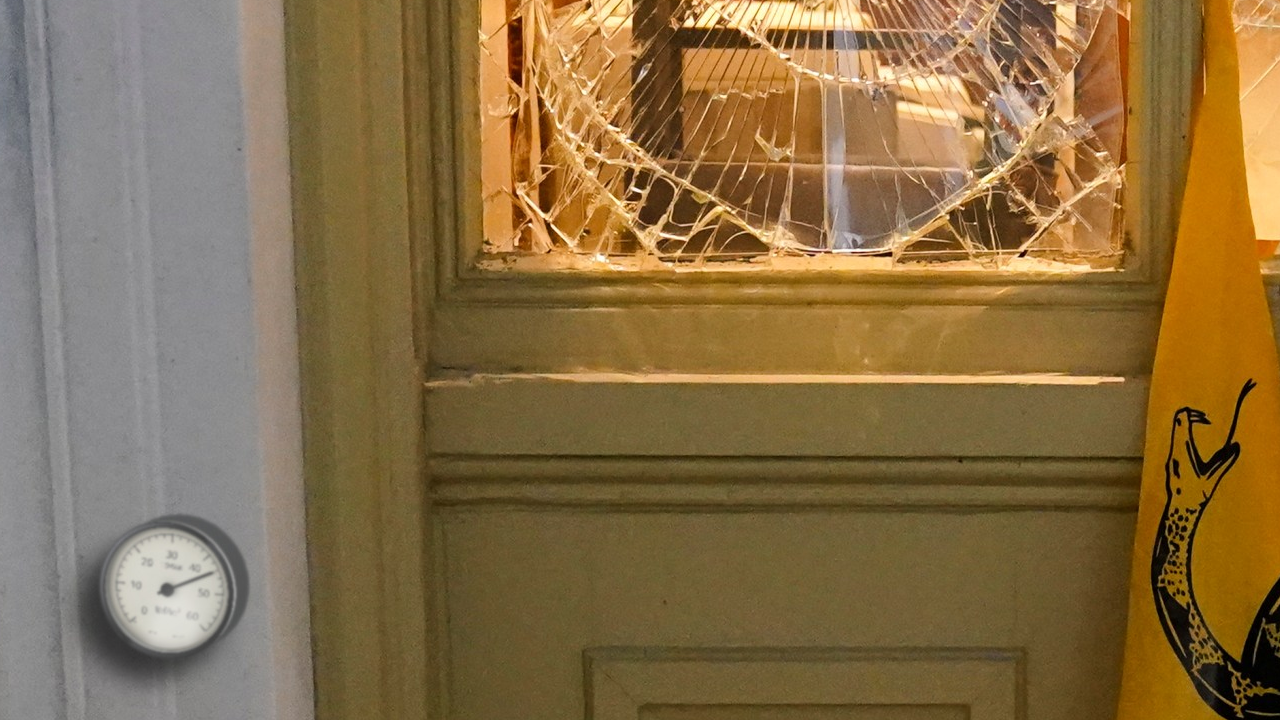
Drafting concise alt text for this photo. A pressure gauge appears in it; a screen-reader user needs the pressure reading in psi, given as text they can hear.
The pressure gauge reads 44 psi
